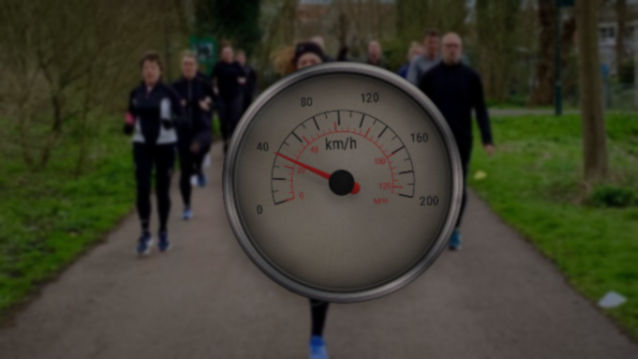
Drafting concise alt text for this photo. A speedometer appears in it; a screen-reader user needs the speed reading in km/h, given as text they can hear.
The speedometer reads 40 km/h
